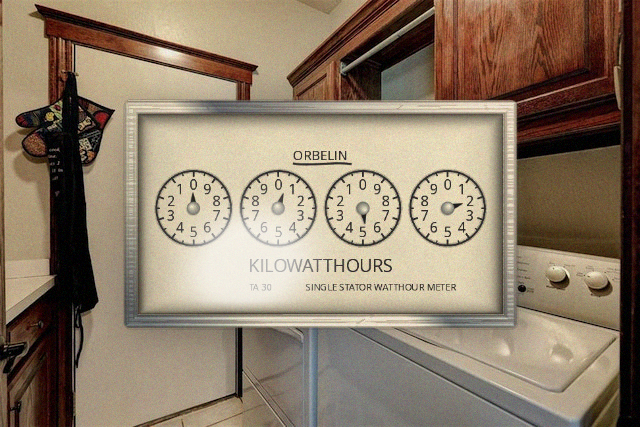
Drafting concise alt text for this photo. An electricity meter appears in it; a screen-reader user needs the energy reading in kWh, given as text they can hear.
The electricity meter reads 52 kWh
